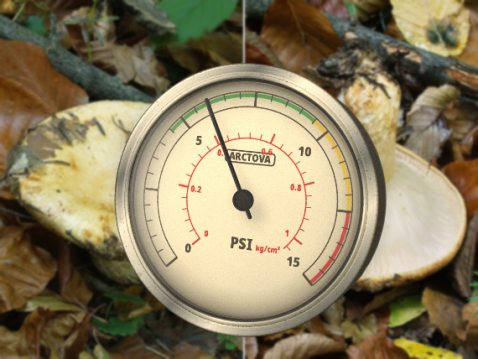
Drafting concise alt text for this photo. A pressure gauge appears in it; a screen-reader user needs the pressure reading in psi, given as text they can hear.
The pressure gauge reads 6 psi
